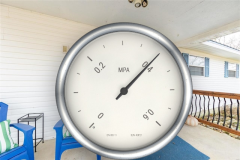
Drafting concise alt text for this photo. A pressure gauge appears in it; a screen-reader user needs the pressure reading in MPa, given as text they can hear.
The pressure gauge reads 0.4 MPa
